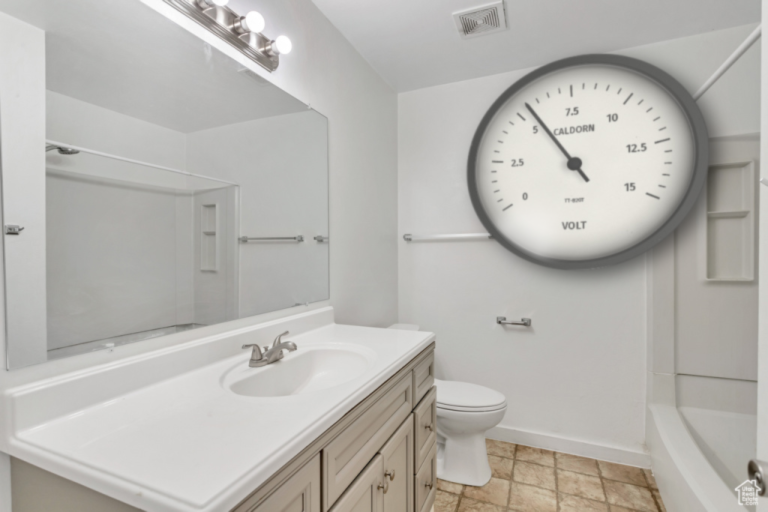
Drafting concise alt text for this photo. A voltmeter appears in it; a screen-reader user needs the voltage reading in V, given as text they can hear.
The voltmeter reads 5.5 V
